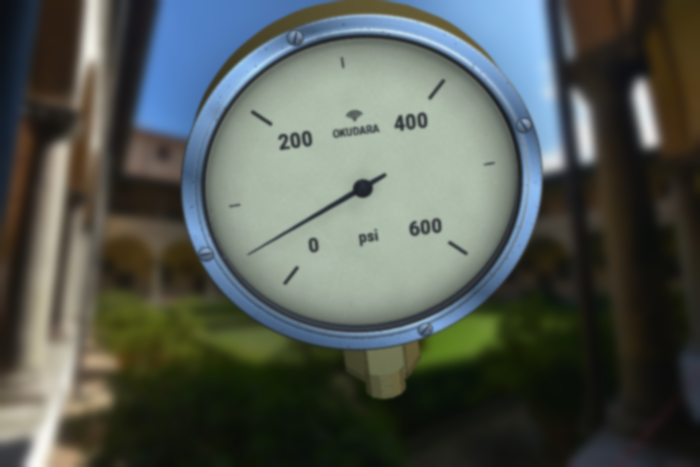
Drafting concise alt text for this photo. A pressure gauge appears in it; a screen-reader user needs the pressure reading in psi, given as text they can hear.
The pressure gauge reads 50 psi
